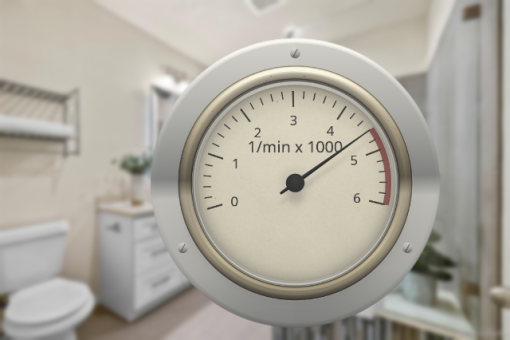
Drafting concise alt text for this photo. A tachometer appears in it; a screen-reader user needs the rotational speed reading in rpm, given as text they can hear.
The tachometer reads 4600 rpm
